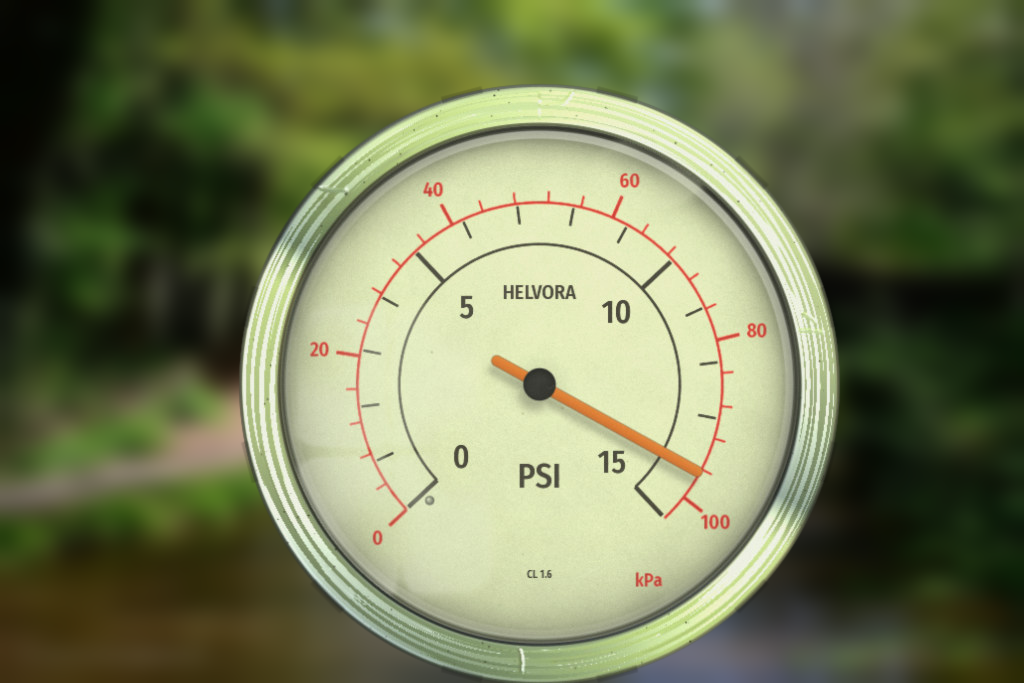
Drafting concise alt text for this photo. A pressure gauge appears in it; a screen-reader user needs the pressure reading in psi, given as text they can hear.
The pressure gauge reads 14 psi
